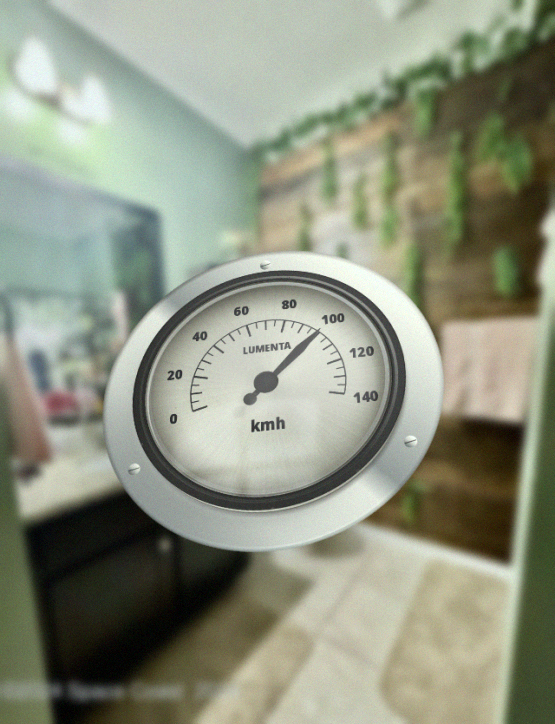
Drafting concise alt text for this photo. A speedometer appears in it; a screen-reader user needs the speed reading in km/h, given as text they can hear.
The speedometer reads 100 km/h
